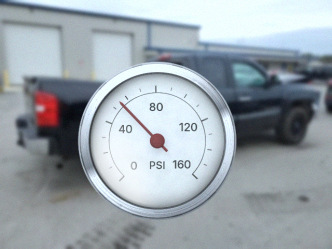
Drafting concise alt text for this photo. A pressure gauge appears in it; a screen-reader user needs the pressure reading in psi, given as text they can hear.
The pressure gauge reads 55 psi
